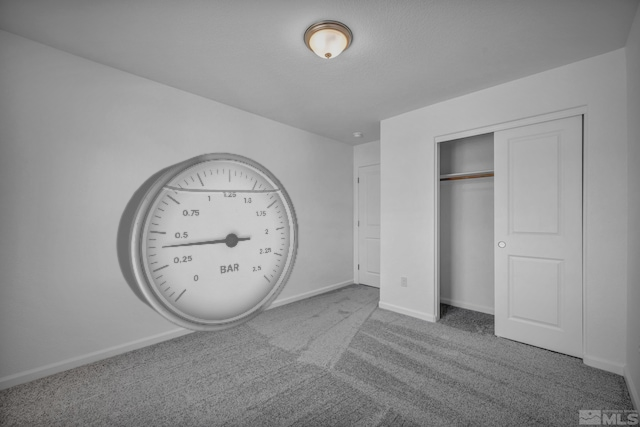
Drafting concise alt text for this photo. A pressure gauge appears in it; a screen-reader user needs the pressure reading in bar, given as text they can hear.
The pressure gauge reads 0.4 bar
